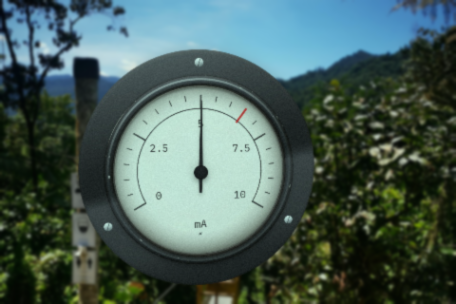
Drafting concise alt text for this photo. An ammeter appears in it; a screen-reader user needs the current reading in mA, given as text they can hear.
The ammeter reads 5 mA
